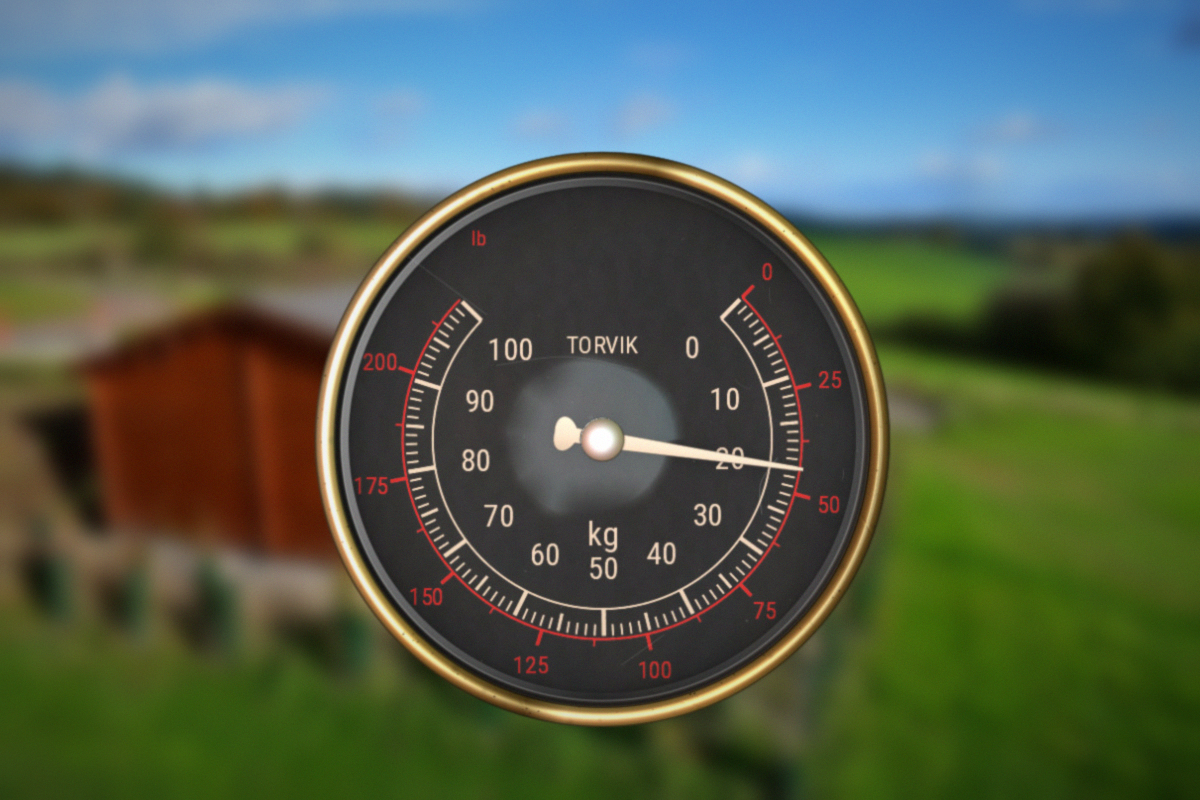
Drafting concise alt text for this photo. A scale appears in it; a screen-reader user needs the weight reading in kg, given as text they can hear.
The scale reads 20 kg
